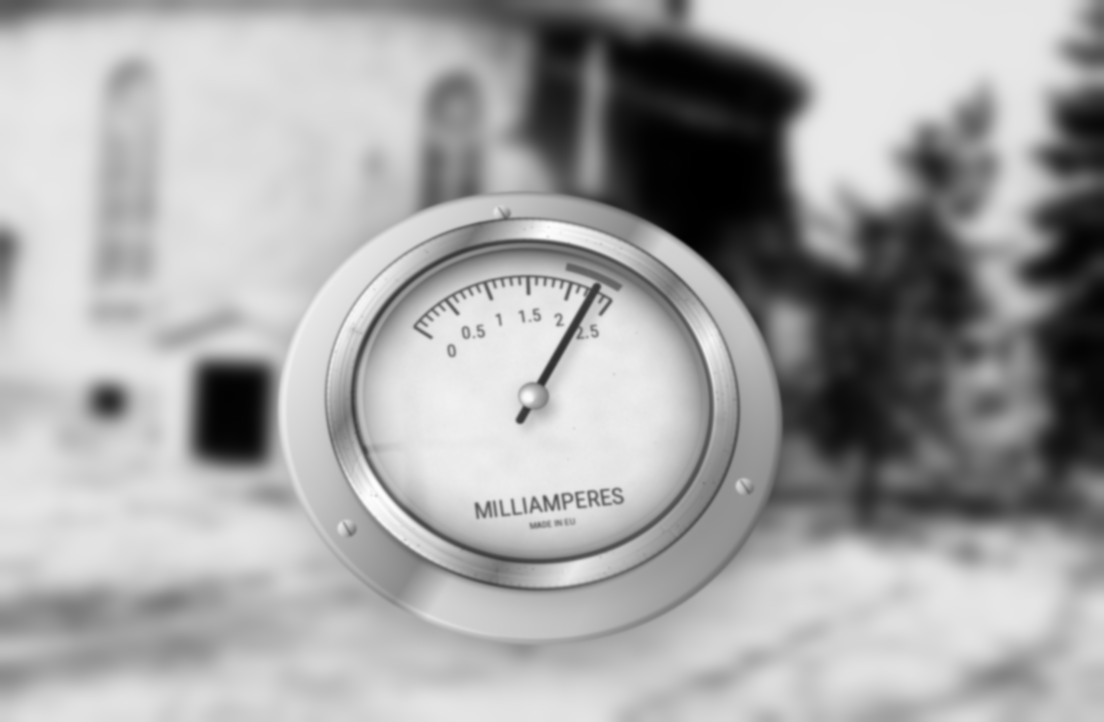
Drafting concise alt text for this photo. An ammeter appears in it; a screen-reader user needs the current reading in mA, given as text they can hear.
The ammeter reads 2.3 mA
